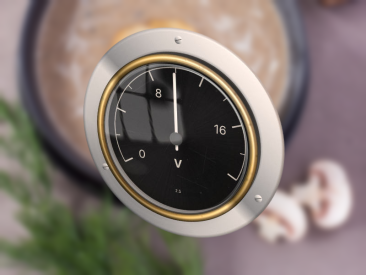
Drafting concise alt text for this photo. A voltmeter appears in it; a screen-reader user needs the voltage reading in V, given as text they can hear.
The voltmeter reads 10 V
